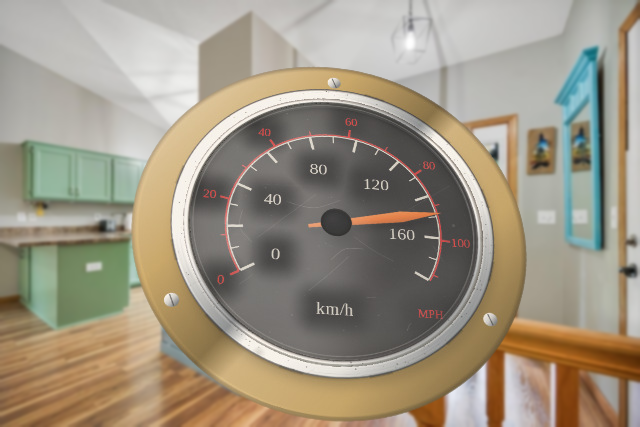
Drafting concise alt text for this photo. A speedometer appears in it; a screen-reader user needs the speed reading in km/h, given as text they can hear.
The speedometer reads 150 km/h
